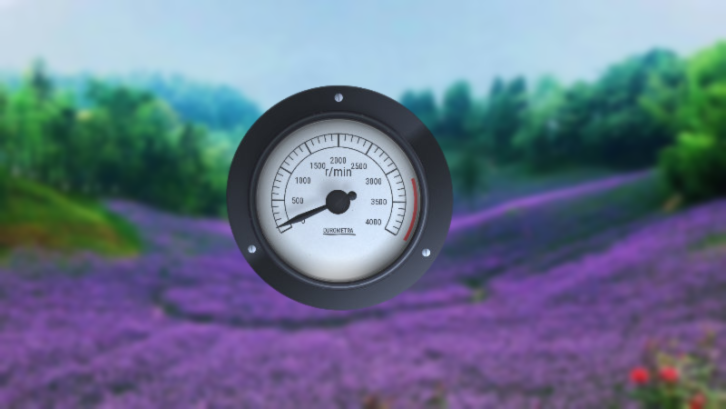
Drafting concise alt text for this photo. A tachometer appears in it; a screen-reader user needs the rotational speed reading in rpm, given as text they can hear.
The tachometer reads 100 rpm
